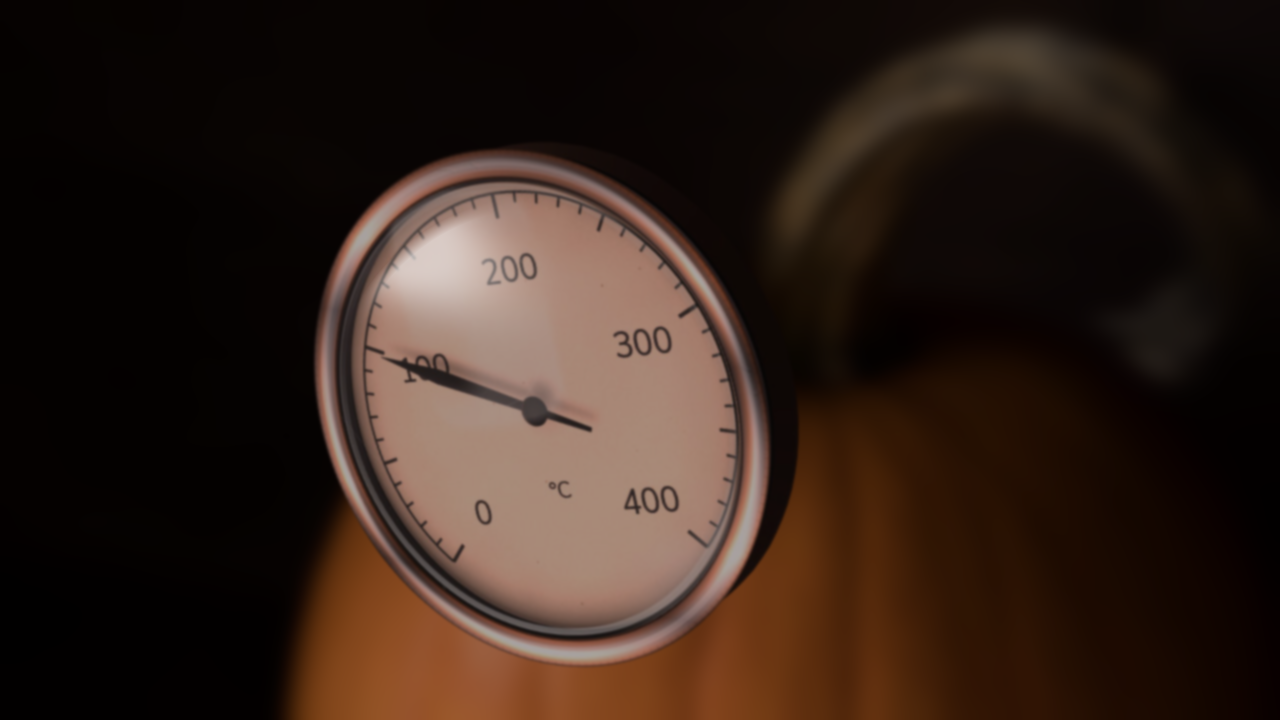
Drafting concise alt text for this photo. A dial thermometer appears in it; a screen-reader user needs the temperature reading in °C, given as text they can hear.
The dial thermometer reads 100 °C
